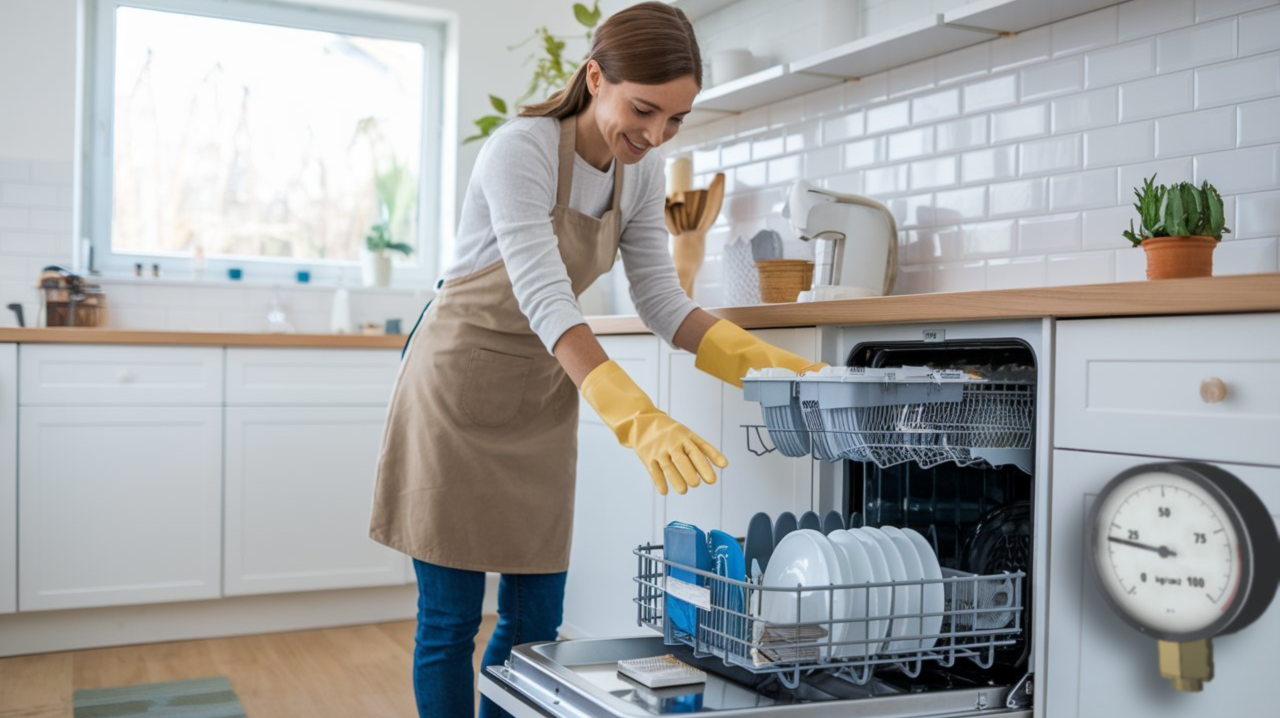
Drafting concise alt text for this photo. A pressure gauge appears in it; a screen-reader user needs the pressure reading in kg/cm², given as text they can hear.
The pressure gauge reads 20 kg/cm²
